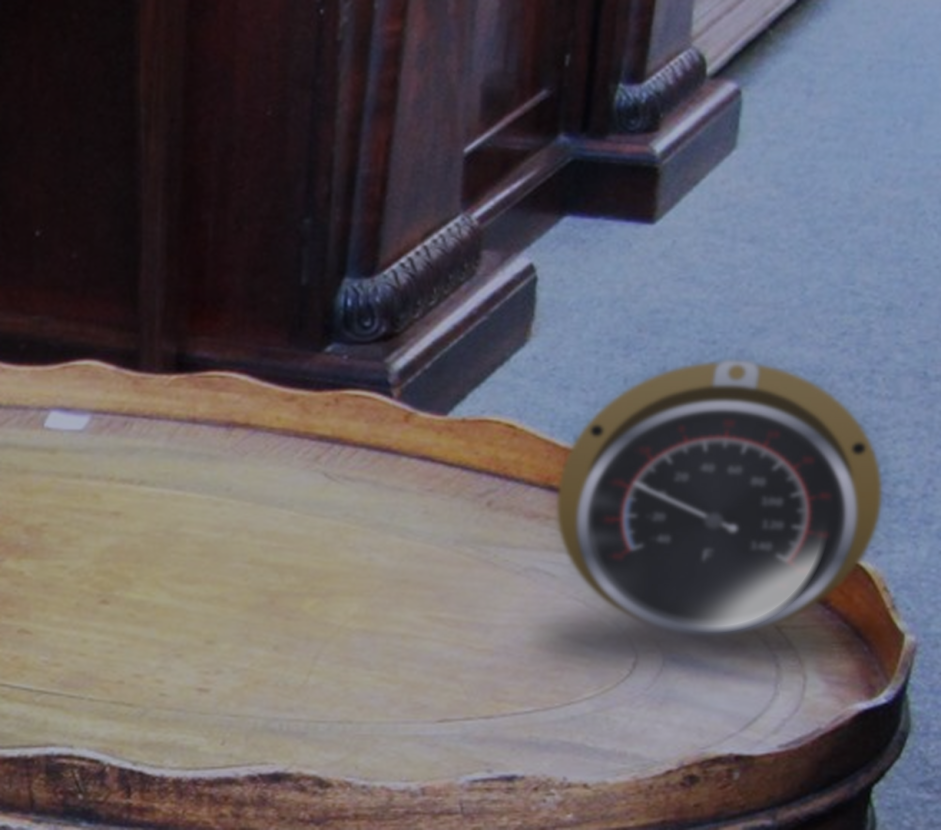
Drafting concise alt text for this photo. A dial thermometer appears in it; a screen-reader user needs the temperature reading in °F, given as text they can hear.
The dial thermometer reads 0 °F
